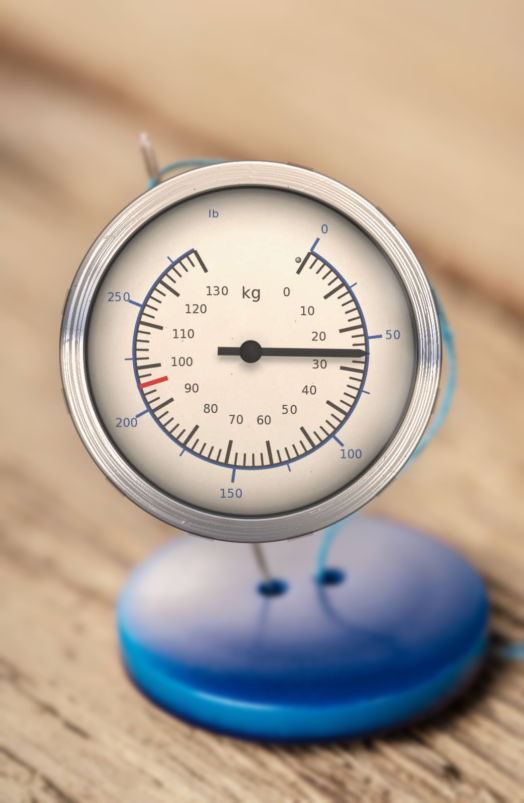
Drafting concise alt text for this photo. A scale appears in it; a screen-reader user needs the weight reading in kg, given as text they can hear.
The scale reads 26 kg
